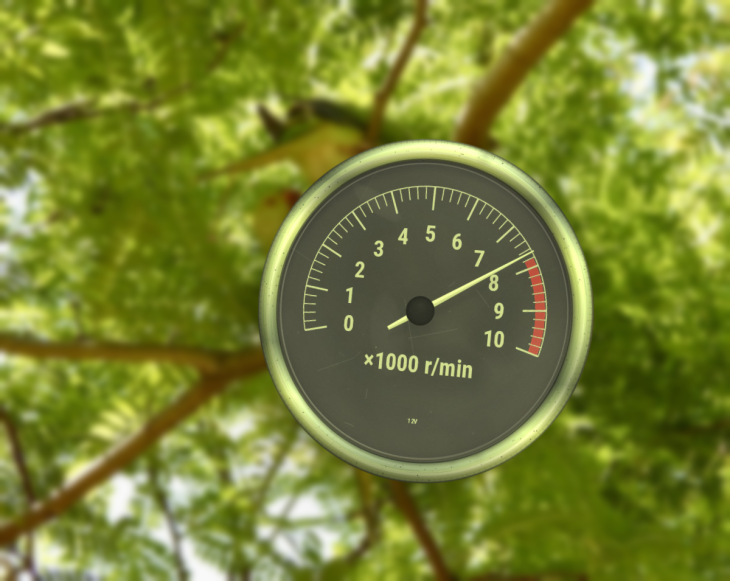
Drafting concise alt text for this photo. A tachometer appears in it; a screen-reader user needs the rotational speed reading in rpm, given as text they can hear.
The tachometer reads 7700 rpm
